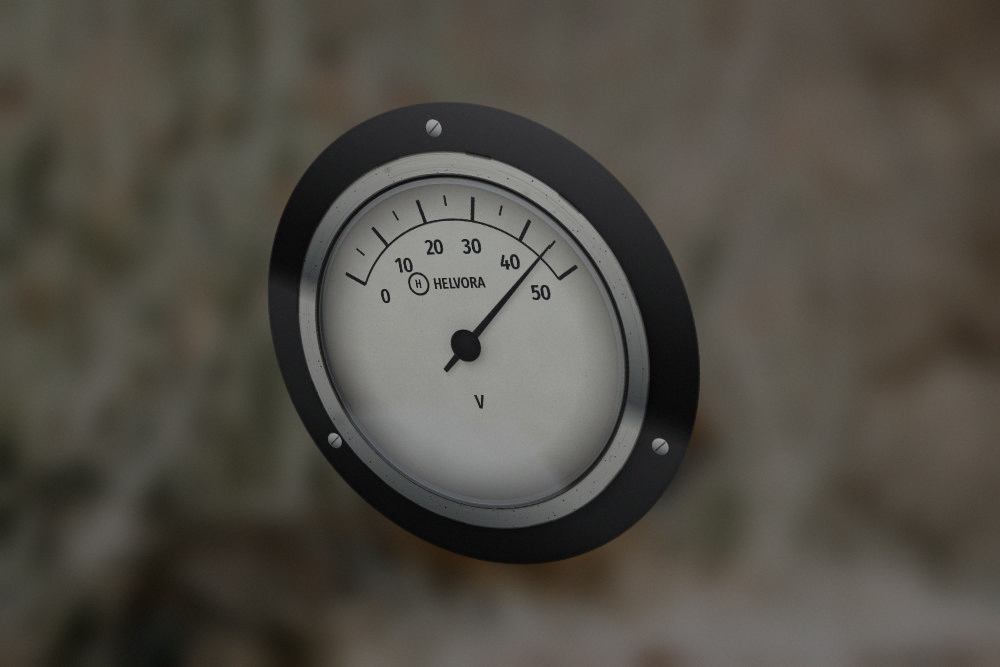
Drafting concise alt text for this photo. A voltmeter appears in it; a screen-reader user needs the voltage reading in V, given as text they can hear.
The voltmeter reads 45 V
